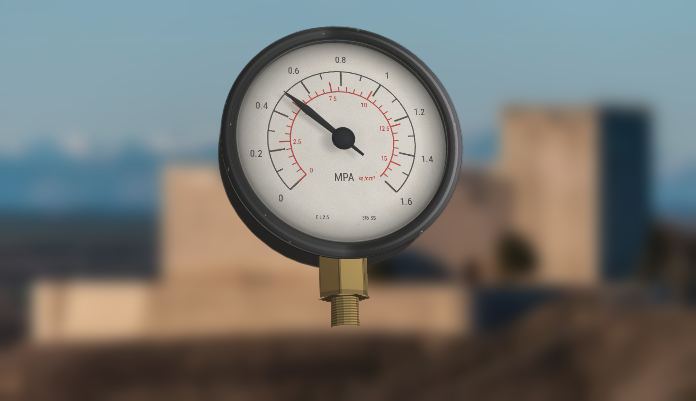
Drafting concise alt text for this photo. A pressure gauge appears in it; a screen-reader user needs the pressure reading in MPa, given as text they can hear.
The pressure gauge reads 0.5 MPa
